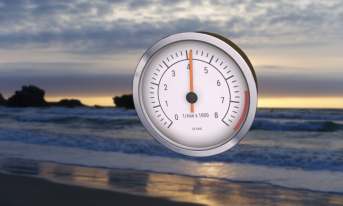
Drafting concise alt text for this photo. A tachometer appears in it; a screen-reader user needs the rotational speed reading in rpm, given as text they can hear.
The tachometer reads 4200 rpm
